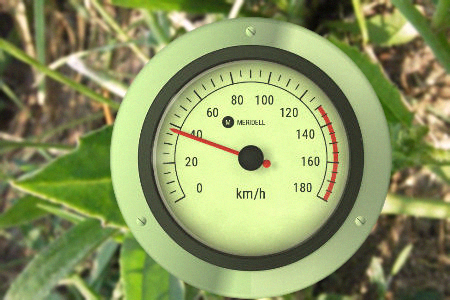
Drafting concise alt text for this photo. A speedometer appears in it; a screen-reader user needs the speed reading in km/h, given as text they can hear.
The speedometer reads 37.5 km/h
